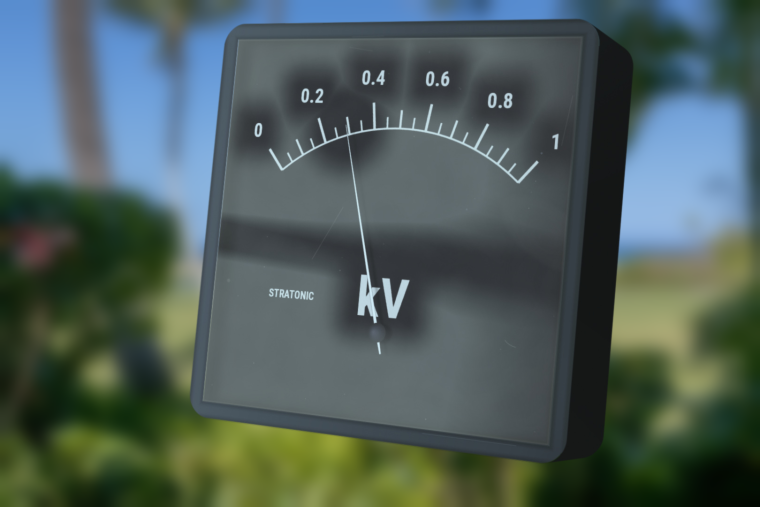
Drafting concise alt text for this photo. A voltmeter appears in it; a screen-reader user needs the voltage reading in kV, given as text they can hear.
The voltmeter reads 0.3 kV
